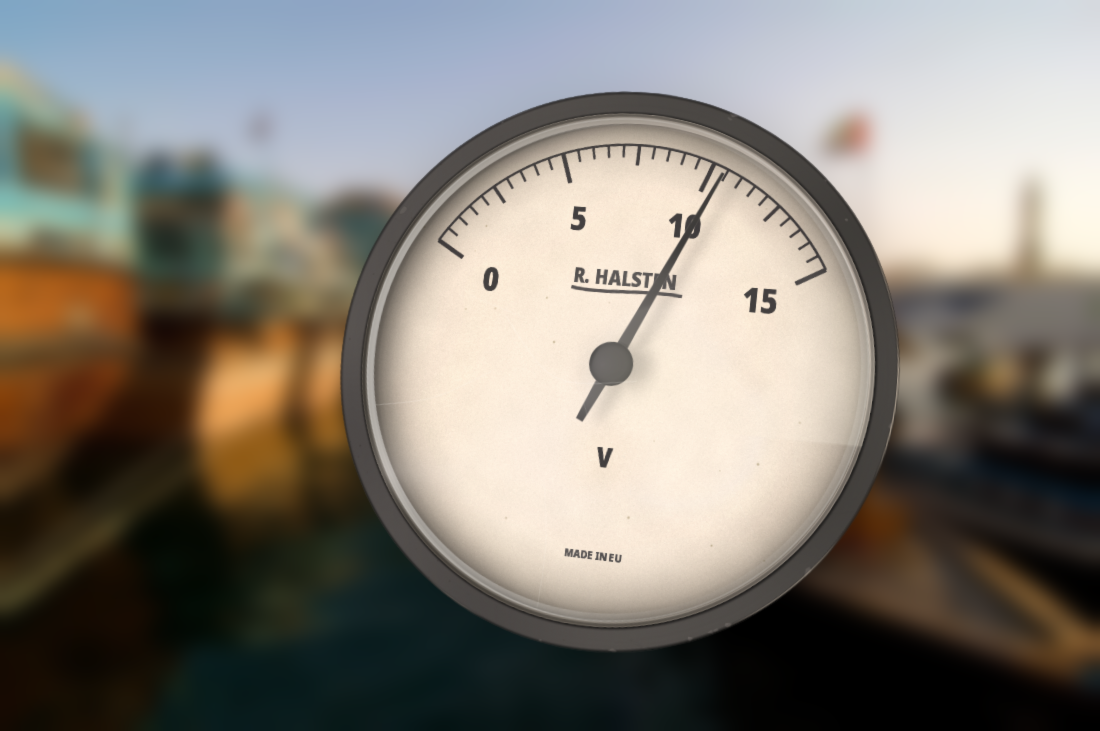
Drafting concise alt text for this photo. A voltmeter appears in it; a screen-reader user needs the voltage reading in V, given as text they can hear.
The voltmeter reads 10.5 V
